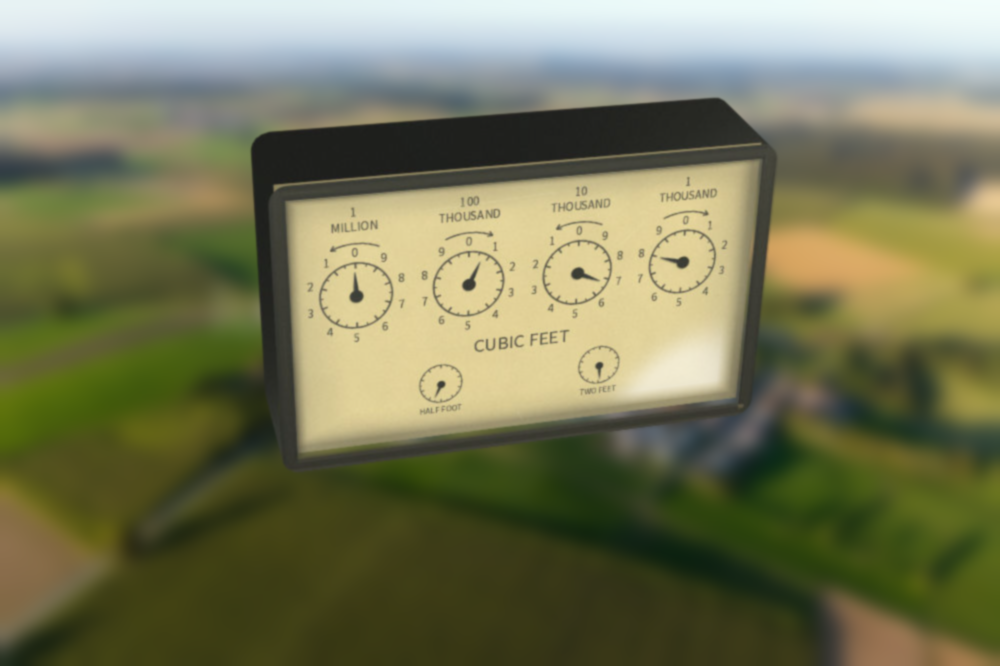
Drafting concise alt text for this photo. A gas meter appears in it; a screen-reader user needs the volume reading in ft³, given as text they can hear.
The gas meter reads 6800 ft³
